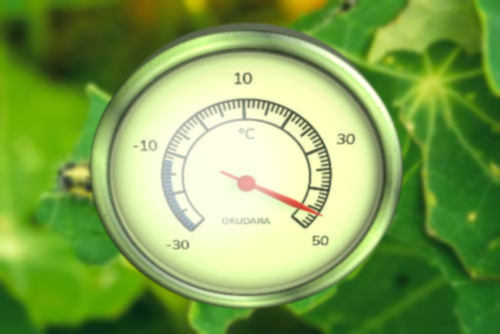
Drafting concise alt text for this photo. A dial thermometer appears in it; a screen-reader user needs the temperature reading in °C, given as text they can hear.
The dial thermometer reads 45 °C
